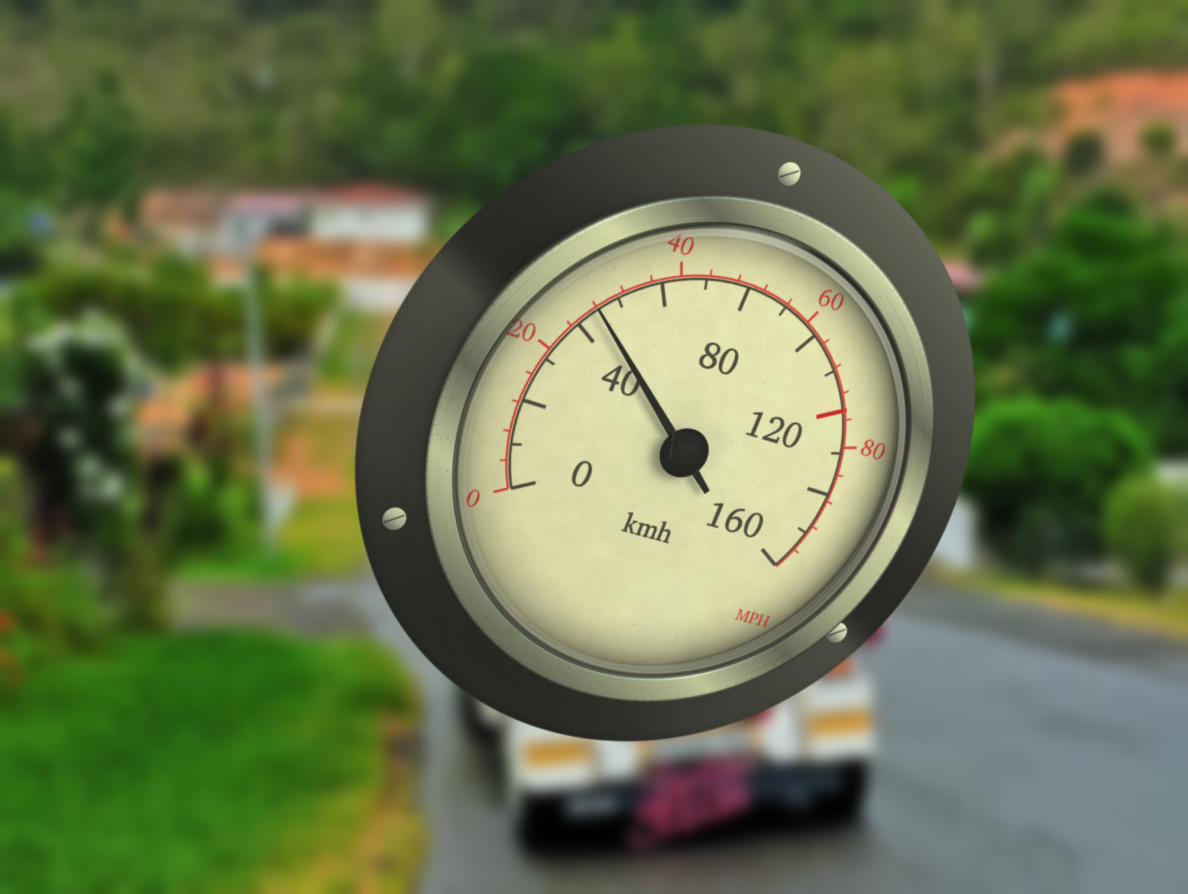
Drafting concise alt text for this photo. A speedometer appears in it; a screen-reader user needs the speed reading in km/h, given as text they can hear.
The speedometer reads 45 km/h
